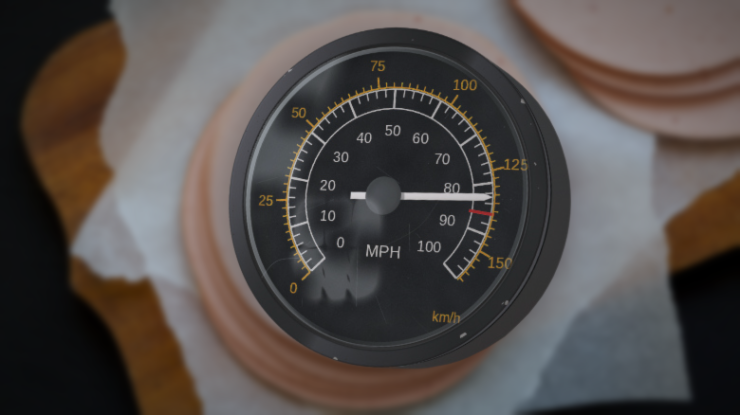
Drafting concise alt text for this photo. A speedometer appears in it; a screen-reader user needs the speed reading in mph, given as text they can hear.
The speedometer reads 83 mph
